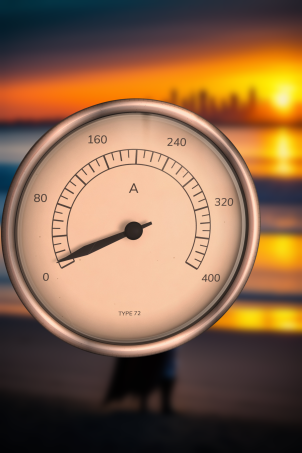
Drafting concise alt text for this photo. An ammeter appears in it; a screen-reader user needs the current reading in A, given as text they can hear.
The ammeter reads 10 A
